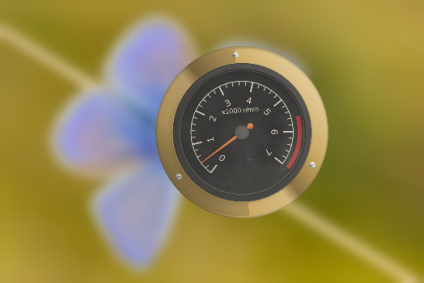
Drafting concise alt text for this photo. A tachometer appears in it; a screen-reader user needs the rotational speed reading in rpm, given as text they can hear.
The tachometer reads 400 rpm
